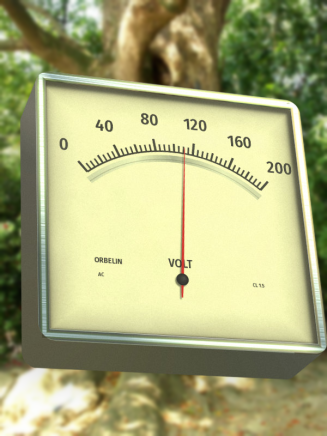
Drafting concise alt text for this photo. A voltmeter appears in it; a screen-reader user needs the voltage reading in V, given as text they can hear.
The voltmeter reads 110 V
